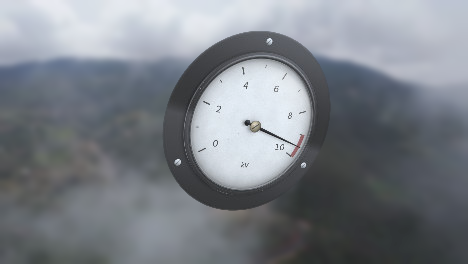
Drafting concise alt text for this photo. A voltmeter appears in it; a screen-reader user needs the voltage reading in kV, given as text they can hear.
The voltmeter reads 9.5 kV
